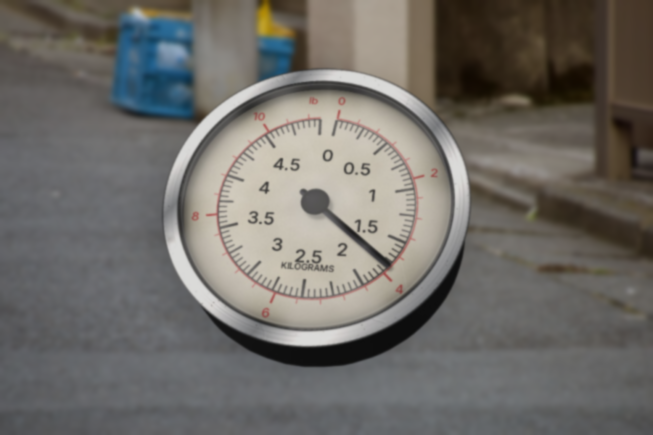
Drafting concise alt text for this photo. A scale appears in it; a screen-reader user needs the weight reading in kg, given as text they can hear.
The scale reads 1.75 kg
